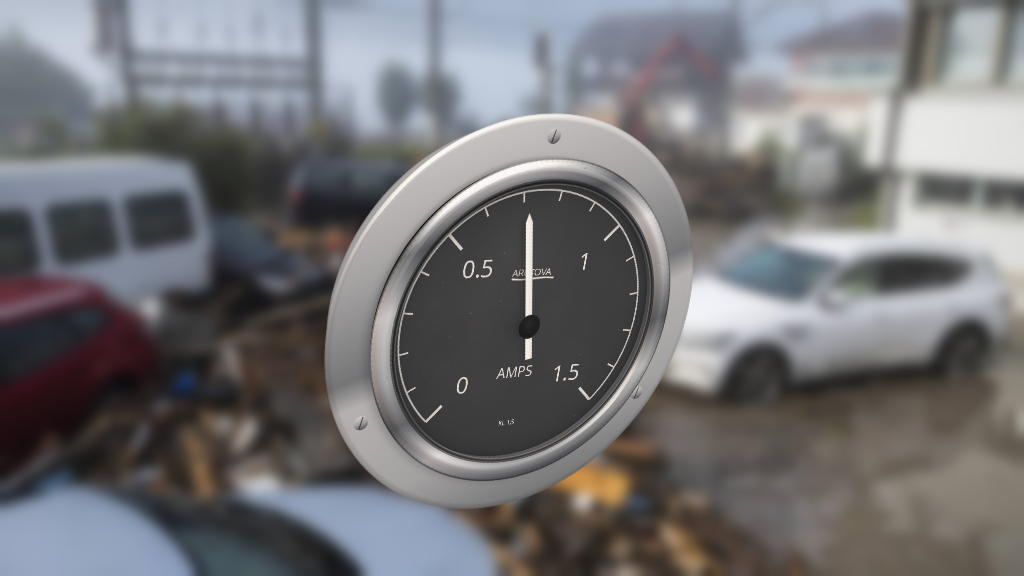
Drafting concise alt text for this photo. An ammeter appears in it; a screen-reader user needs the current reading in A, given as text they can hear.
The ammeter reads 0.7 A
